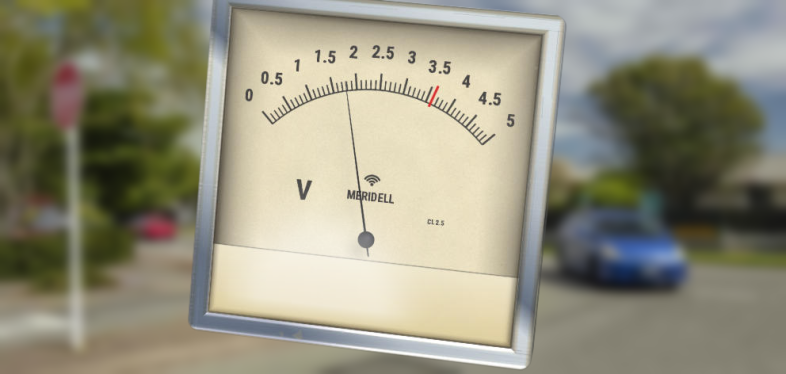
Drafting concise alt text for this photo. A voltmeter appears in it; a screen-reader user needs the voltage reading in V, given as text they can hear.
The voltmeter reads 1.8 V
